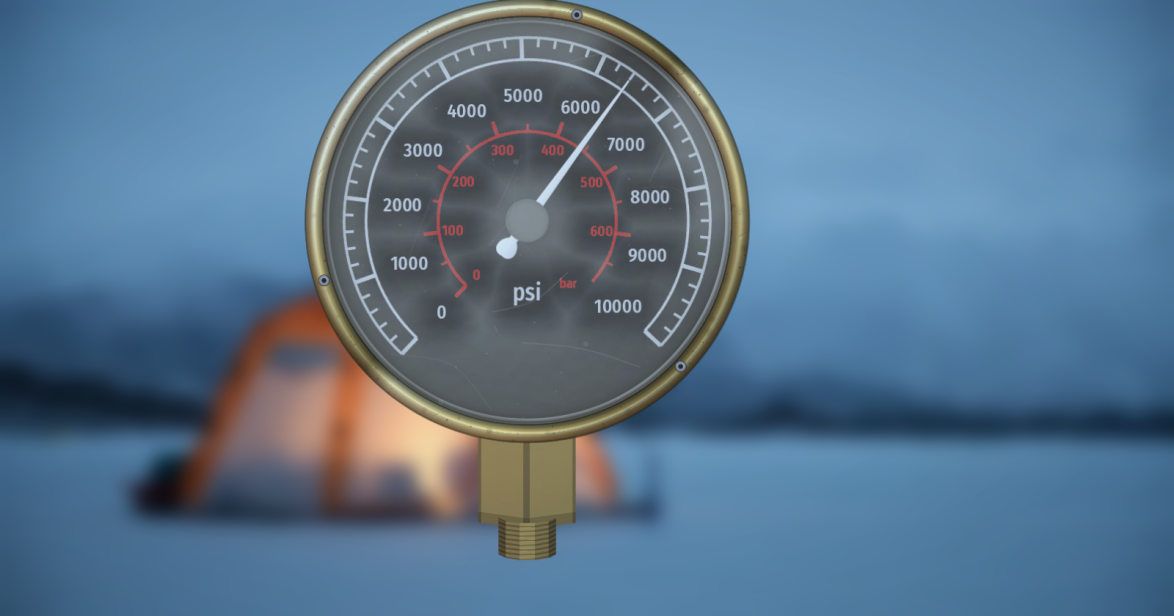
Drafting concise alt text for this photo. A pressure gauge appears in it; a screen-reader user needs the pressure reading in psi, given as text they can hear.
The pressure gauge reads 6400 psi
